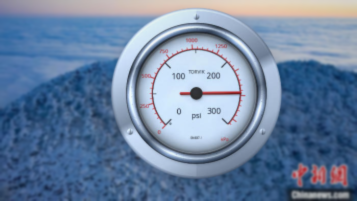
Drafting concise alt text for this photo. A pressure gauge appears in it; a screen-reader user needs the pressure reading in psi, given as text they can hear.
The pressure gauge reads 250 psi
